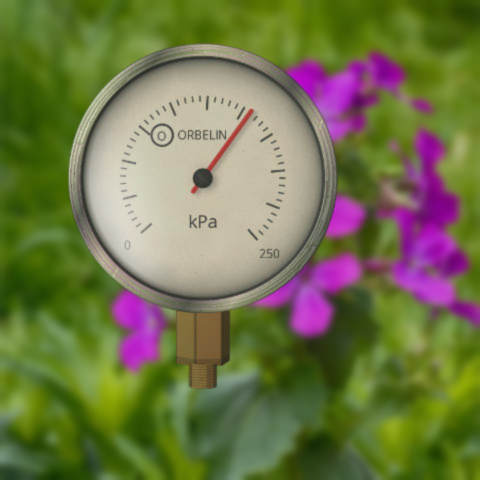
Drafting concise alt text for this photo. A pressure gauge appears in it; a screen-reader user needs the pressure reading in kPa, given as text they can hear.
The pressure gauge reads 155 kPa
